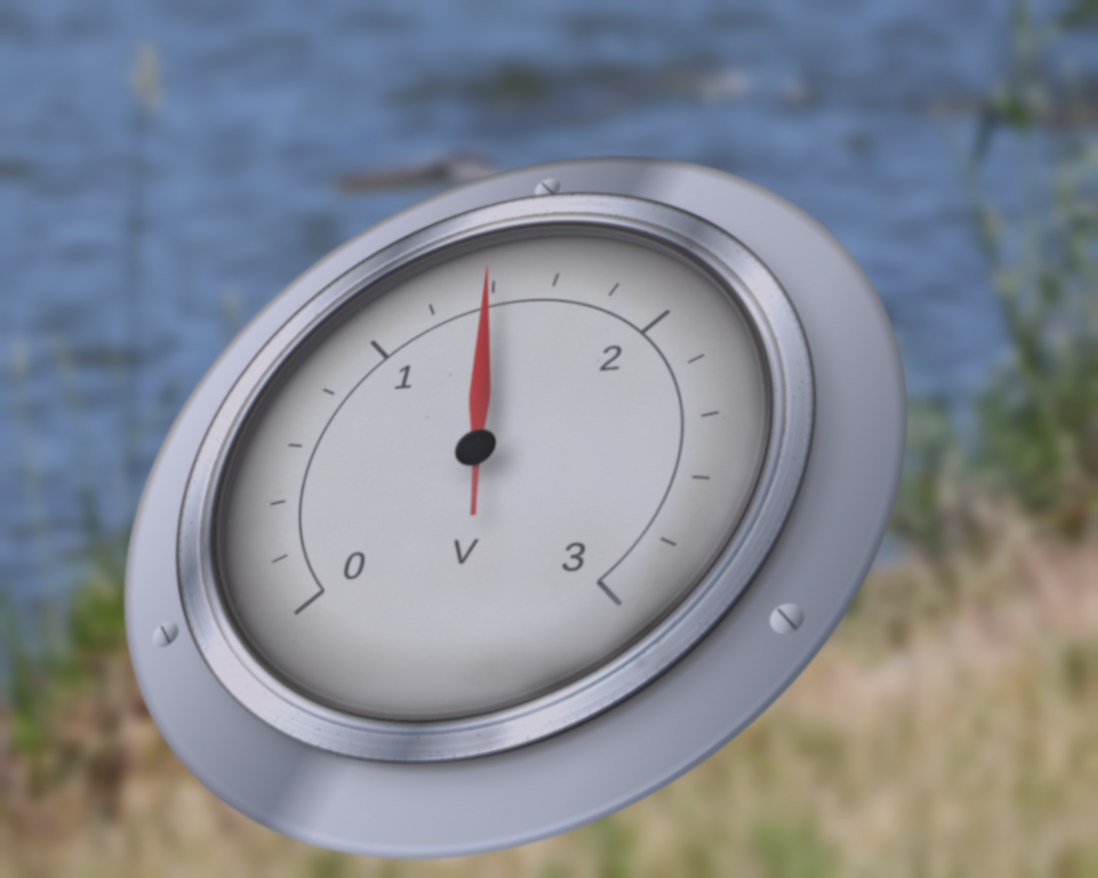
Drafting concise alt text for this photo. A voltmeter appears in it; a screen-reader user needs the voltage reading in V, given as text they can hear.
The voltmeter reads 1.4 V
